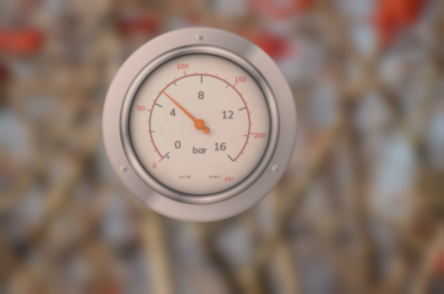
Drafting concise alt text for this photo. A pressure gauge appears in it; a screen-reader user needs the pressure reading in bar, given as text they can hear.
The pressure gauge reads 5 bar
